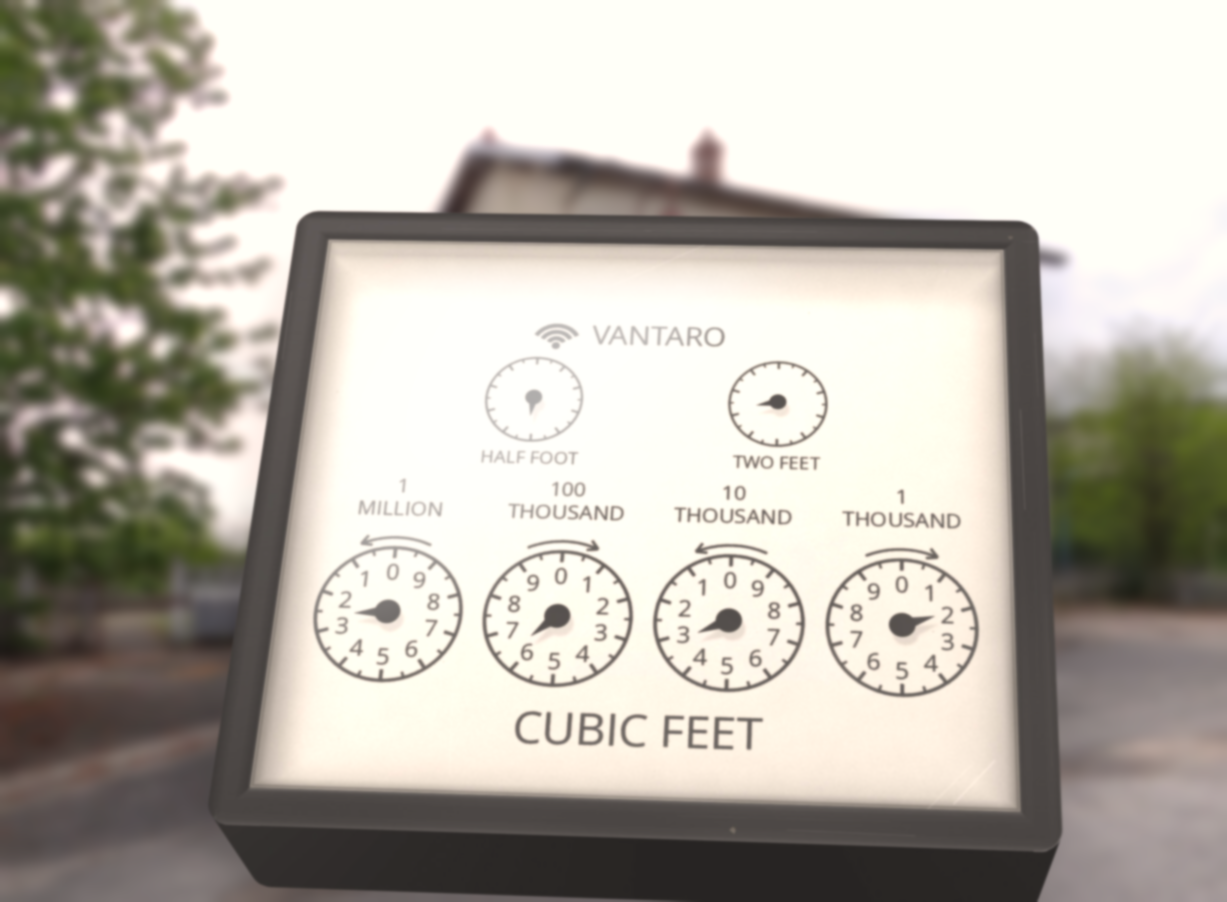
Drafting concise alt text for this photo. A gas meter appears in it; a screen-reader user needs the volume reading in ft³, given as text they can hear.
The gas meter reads 263200 ft³
